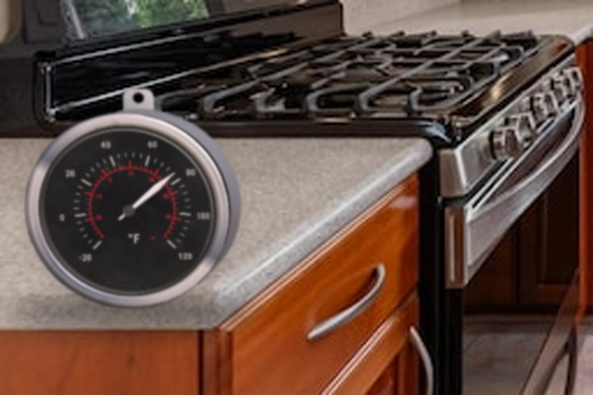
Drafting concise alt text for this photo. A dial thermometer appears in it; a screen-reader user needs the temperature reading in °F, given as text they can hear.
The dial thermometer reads 76 °F
